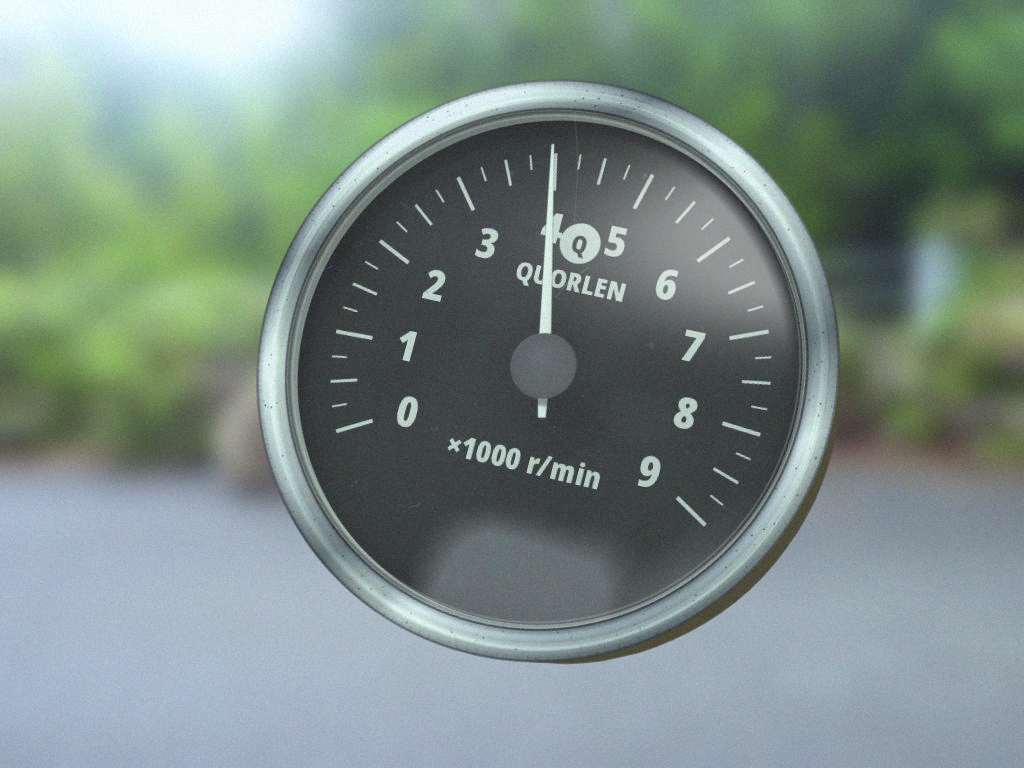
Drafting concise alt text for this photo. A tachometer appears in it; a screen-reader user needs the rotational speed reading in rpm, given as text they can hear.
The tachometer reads 4000 rpm
